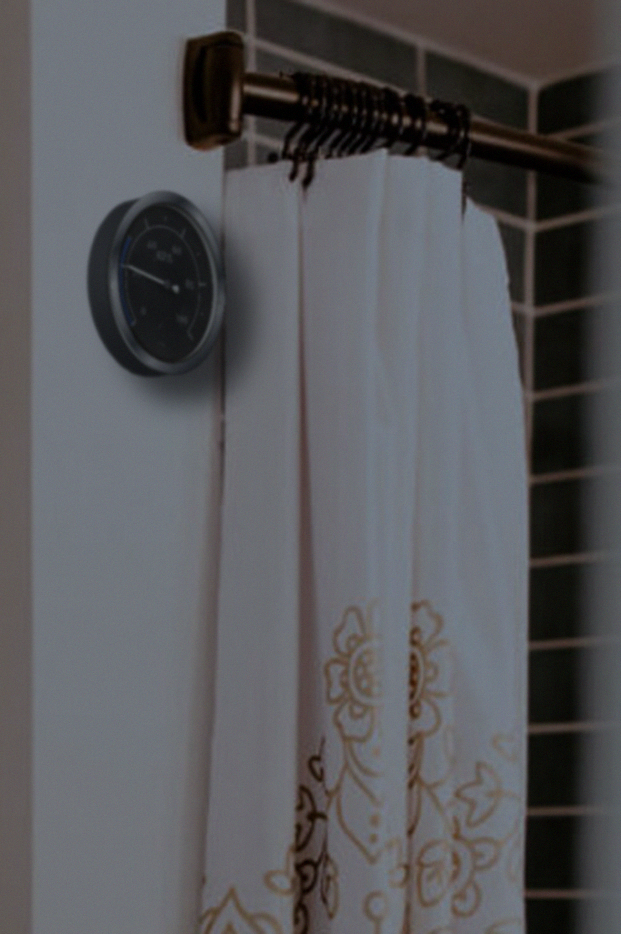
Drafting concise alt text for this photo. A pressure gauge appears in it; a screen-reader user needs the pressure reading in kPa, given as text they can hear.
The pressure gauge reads 20 kPa
